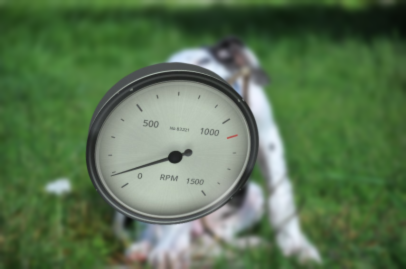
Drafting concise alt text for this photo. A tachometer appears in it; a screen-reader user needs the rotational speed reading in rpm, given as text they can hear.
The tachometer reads 100 rpm
